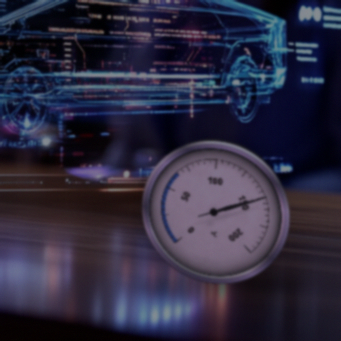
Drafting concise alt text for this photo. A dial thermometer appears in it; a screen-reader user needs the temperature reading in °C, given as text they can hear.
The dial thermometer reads 150 °C
